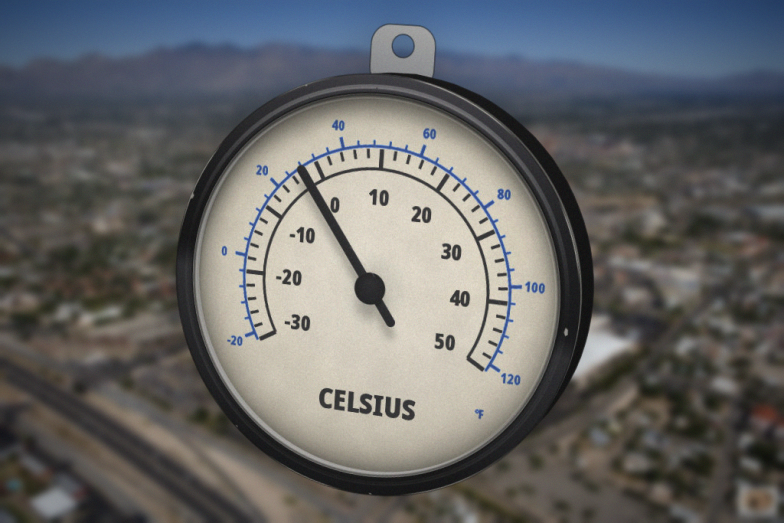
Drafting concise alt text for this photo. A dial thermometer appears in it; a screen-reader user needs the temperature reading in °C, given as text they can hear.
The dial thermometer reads -2 °C
